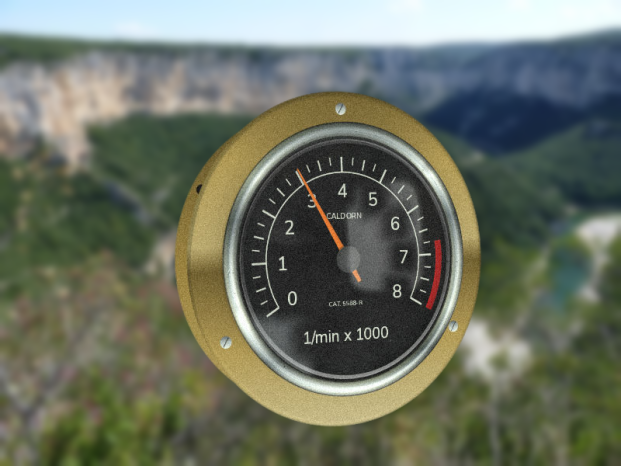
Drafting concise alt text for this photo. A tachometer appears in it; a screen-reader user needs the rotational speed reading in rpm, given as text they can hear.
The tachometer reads 3000 rpm
